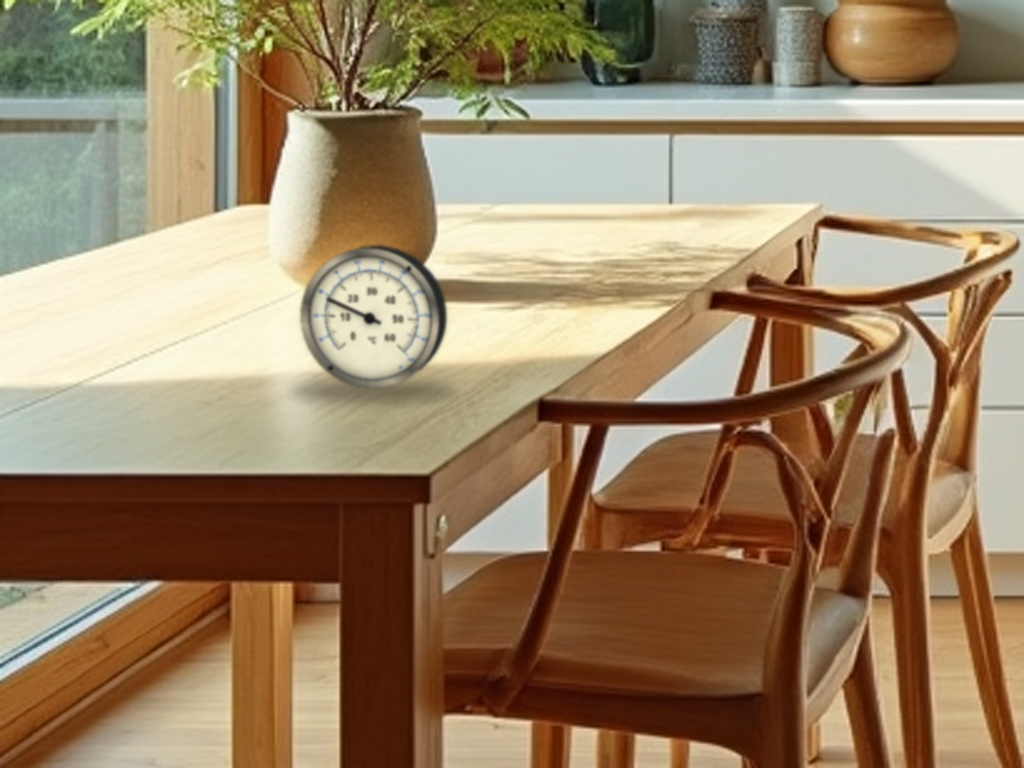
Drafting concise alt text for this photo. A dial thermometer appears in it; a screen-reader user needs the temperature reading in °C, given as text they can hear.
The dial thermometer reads 15 °C
